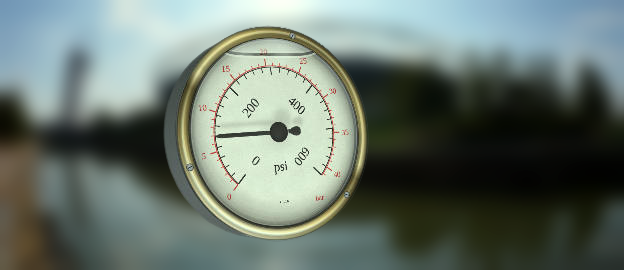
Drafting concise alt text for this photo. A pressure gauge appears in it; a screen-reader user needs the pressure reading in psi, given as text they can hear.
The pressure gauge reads 100 psi
